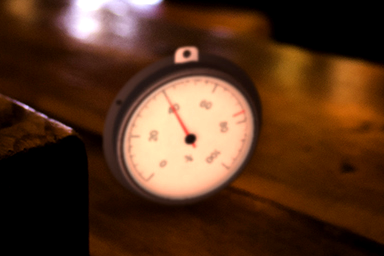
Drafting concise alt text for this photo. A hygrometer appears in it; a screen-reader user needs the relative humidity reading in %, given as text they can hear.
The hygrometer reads 40 %
